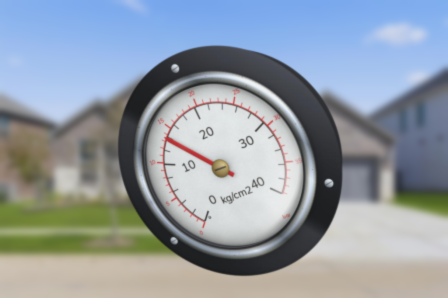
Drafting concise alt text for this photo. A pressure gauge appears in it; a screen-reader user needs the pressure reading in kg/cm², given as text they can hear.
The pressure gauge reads 14 kg/cm²
